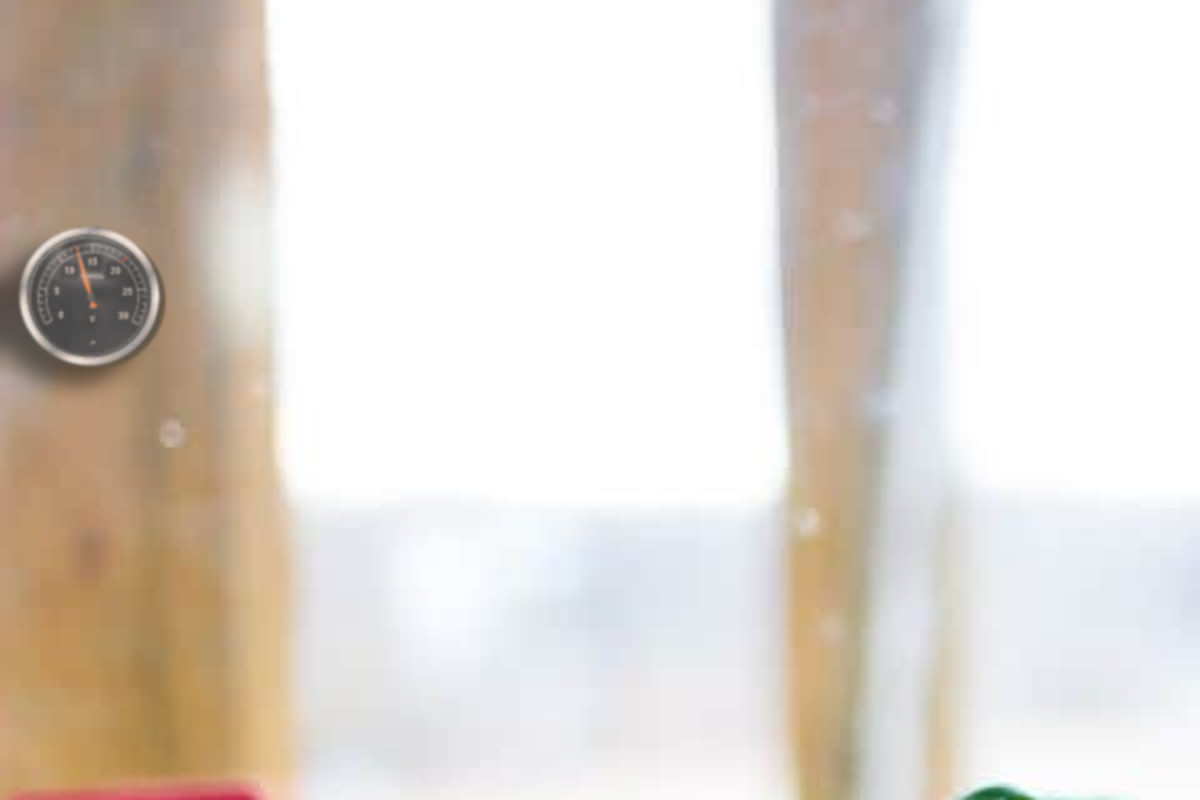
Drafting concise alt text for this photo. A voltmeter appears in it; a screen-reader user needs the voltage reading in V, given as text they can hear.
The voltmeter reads 13 V
